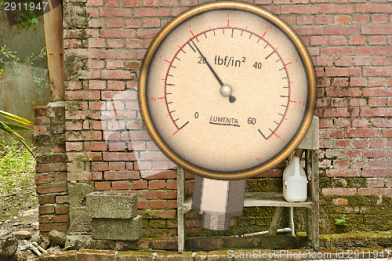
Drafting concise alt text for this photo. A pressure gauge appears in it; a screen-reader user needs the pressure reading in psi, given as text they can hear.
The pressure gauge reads 21 psi
